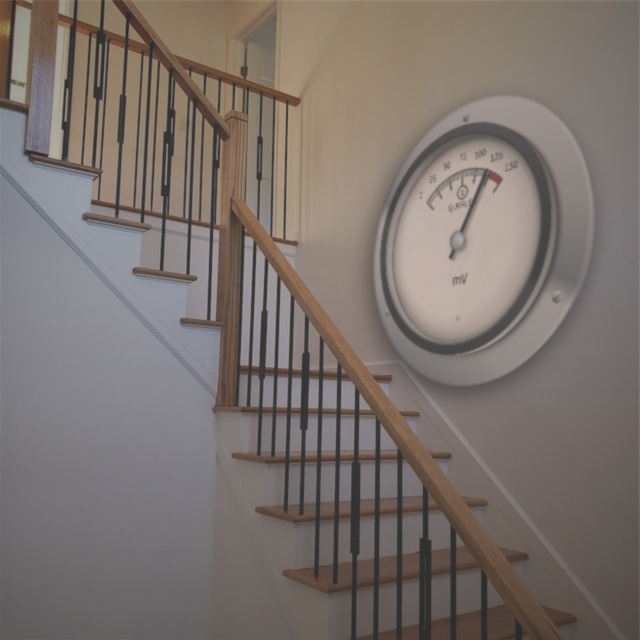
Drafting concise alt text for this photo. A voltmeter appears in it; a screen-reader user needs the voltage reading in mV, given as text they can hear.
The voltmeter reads 125 mV
